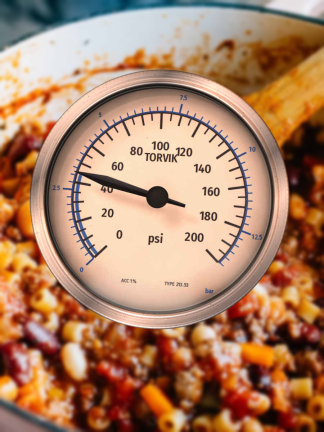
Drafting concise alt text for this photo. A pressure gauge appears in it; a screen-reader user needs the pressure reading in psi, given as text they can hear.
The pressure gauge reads 45 psi
